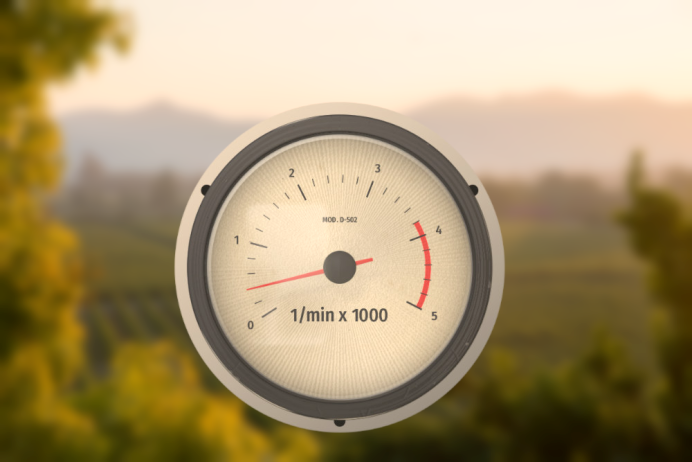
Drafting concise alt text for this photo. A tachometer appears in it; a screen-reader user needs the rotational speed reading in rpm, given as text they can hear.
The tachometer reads 400 rpm
